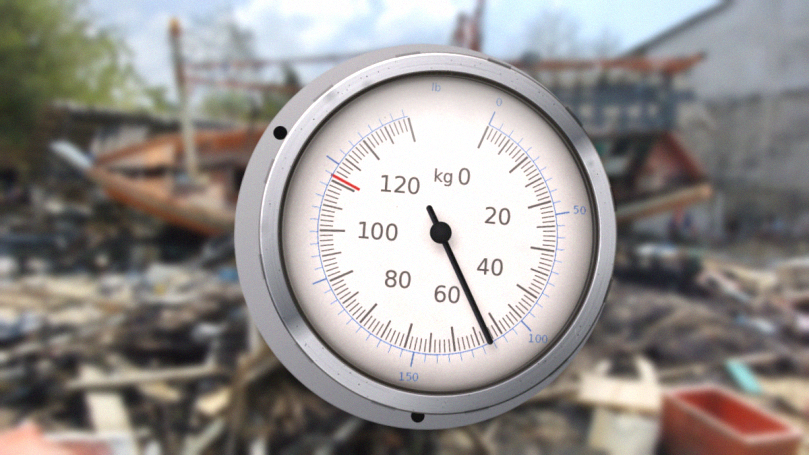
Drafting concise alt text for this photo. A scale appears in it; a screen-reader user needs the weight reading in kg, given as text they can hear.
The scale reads 53 kg
